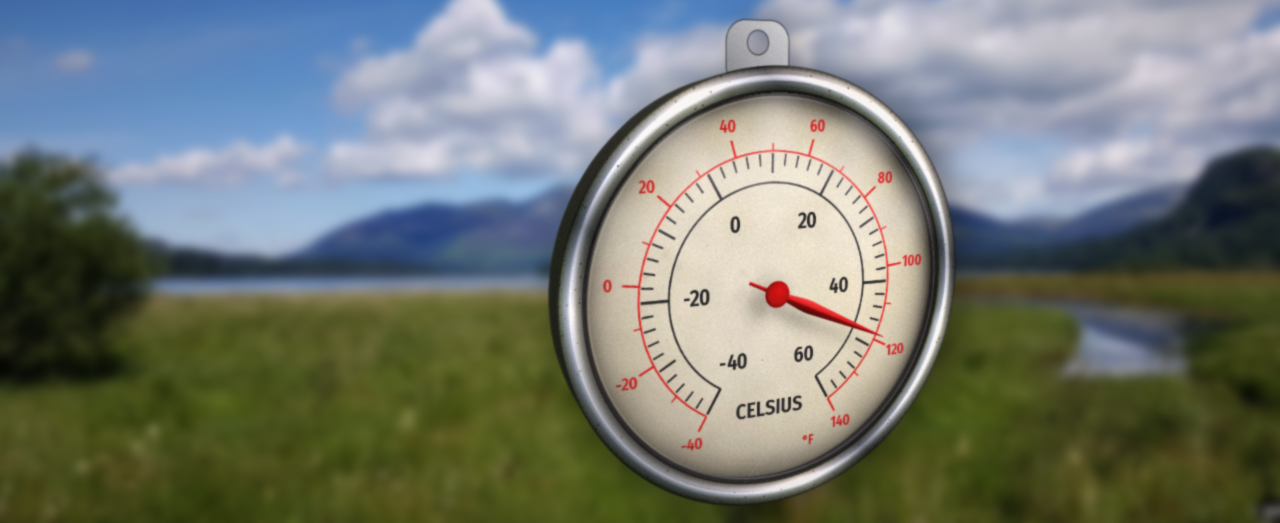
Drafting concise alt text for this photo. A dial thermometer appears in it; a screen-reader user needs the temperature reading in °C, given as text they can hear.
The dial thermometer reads 48 °C
